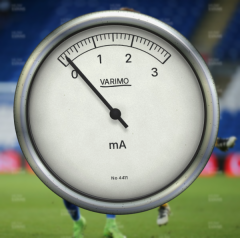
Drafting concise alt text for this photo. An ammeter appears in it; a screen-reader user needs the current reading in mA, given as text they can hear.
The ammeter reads 0.2 mA
